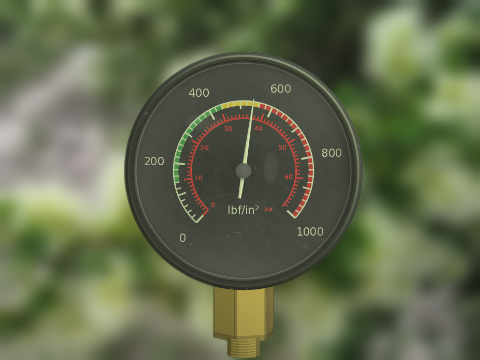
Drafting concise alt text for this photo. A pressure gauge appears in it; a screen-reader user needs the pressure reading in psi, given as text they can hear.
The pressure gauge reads 540 psi
